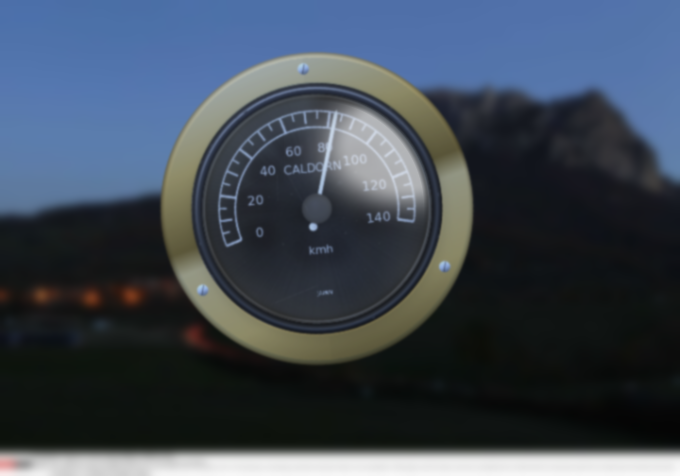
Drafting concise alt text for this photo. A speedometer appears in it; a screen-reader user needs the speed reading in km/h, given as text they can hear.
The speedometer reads 82.5 km/h
